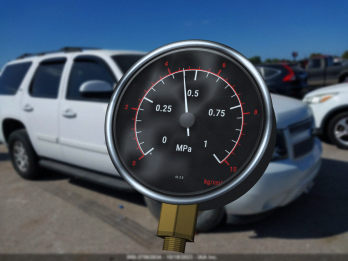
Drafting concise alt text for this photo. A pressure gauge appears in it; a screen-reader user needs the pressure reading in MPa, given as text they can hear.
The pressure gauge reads 0.45 MPa
